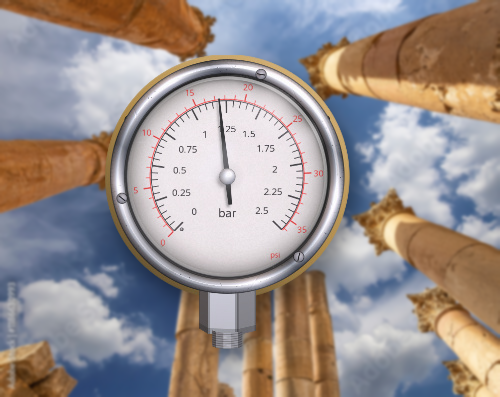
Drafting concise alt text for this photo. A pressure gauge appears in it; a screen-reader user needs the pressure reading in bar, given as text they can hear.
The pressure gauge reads 1.2 bar
